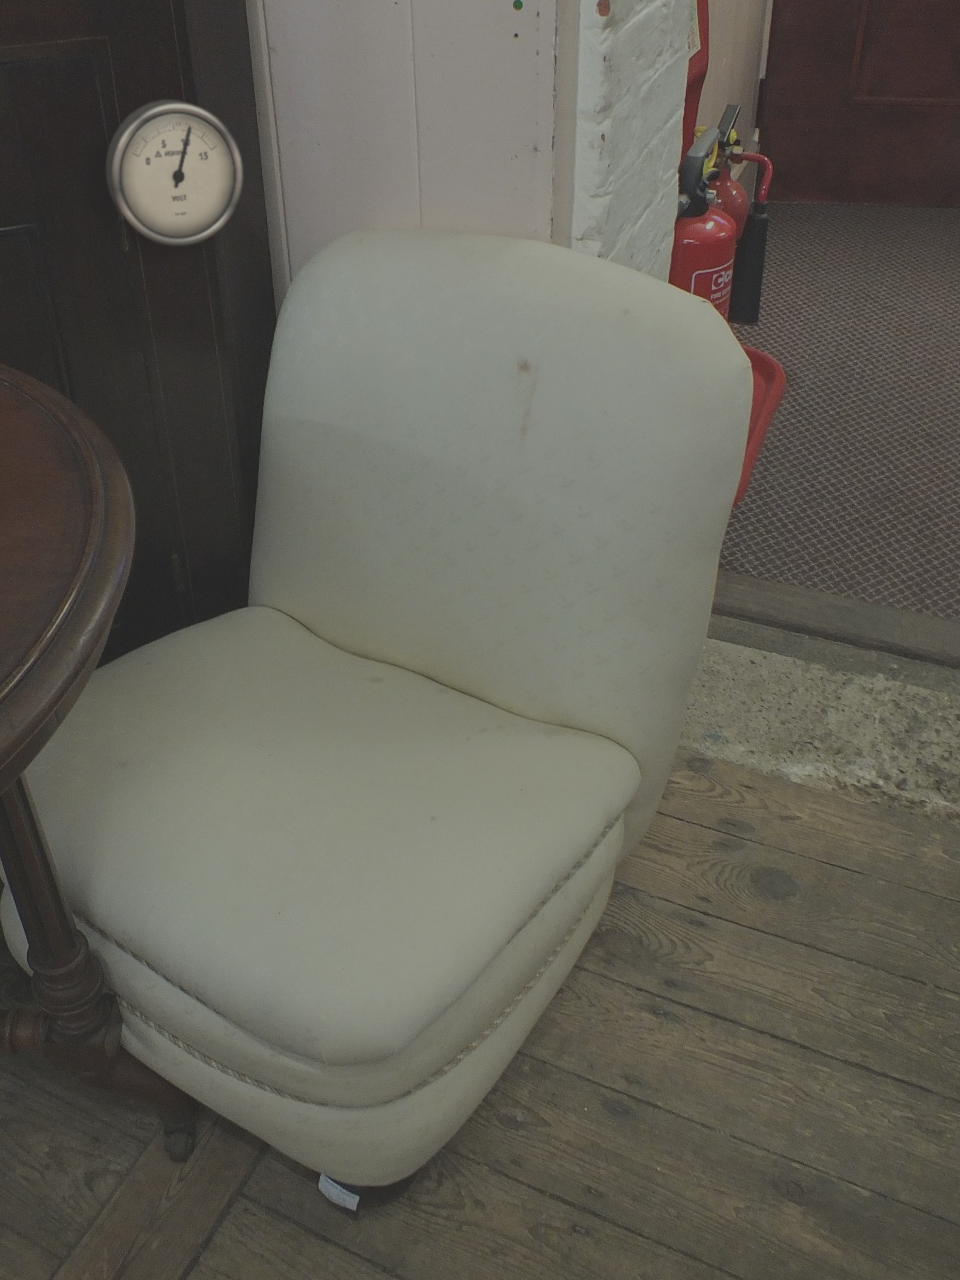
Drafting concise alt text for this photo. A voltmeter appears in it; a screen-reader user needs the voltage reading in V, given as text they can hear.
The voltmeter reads 10 V
